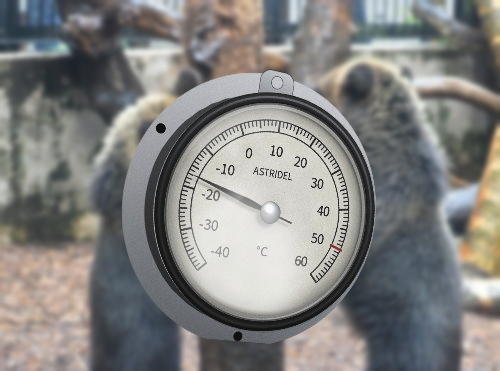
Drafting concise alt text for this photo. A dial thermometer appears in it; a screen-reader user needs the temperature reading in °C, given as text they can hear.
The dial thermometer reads -17 °C
